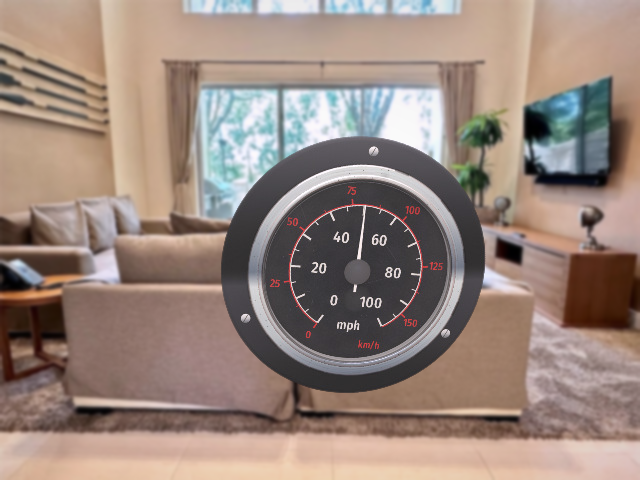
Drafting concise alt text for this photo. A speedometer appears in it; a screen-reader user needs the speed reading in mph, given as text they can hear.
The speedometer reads 50 mph
